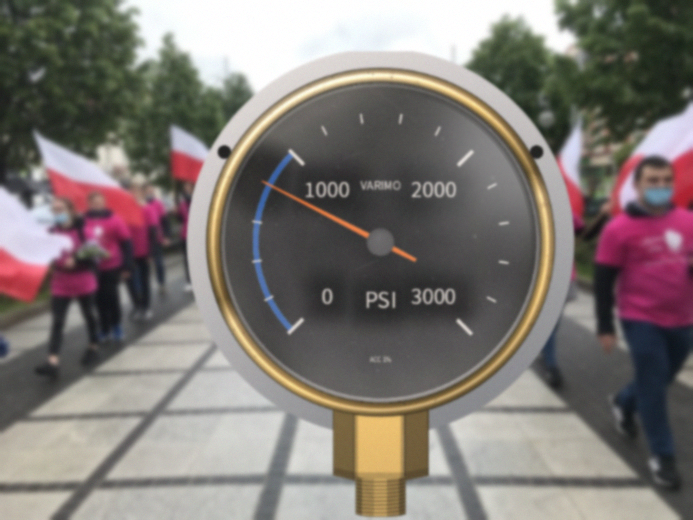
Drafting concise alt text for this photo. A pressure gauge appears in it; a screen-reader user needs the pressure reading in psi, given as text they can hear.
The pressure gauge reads 800 psi
